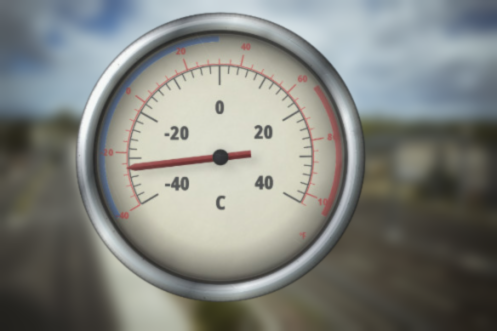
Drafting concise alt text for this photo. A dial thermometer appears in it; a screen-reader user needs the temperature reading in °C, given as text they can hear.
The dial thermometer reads -32 °C
